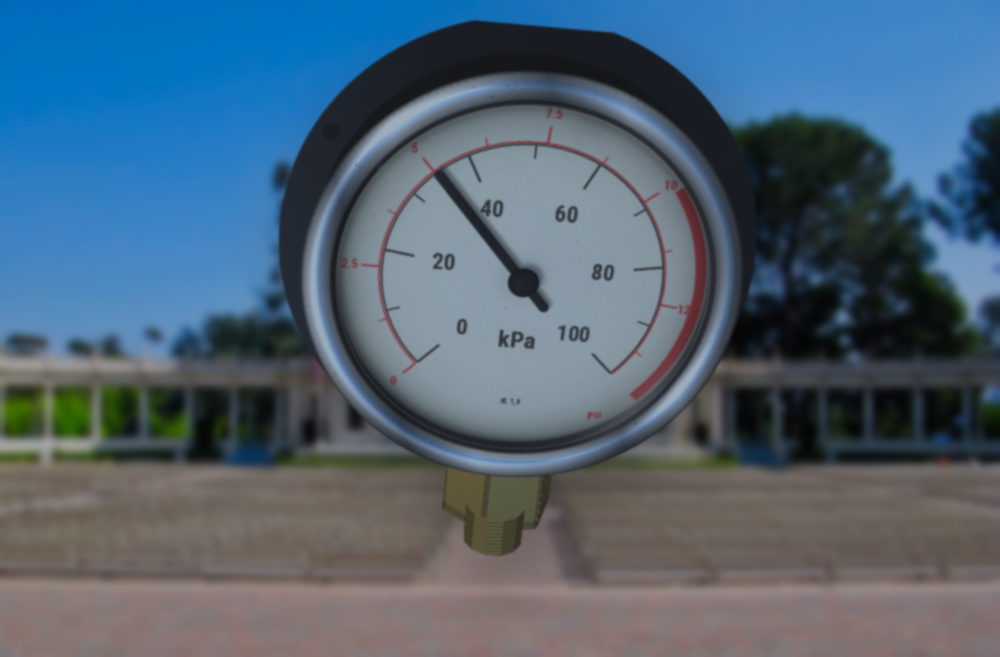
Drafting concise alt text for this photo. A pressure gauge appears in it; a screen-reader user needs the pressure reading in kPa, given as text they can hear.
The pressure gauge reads 35 kPa
